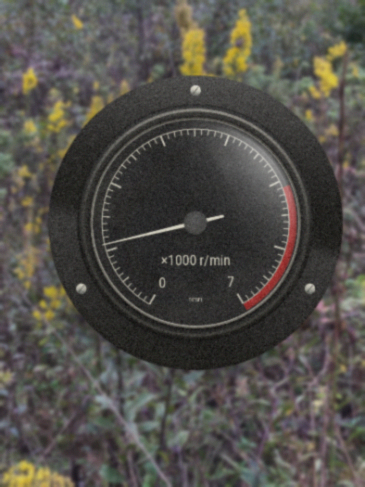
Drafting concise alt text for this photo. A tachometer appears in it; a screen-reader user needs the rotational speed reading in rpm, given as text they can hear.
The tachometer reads 1100 rpm
